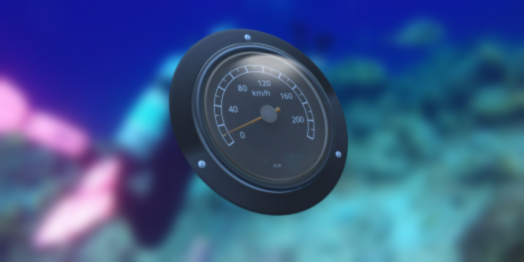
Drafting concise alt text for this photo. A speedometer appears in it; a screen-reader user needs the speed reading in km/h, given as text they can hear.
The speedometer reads 10 km/h
